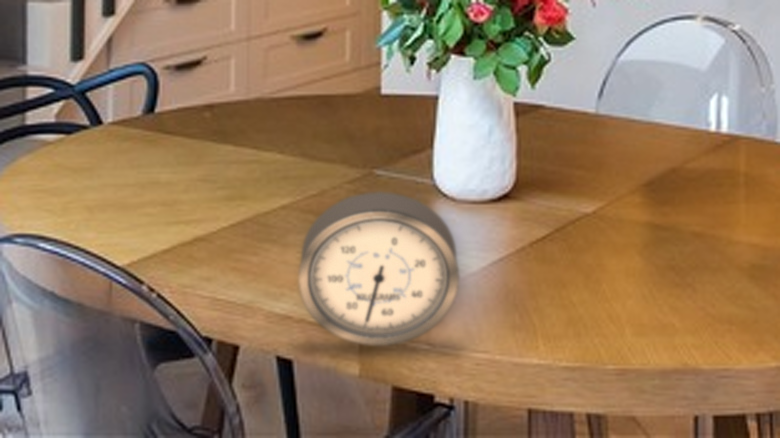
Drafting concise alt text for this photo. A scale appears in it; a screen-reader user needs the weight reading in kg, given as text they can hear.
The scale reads 70 kg
